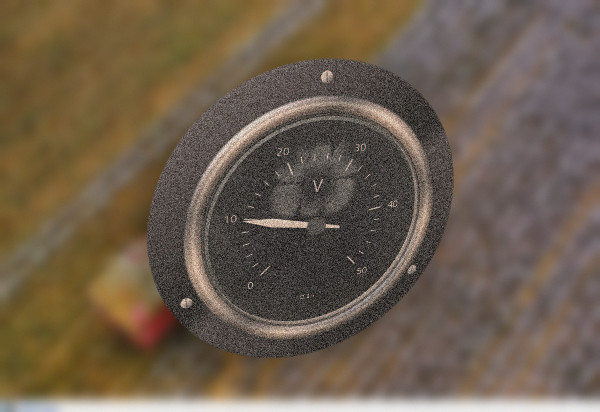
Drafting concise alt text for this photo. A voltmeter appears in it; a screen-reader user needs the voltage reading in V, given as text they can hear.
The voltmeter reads 10 V
